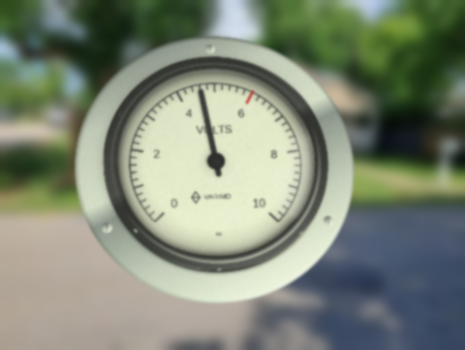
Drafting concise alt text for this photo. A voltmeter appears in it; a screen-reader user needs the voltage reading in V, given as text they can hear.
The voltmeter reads 4.6 V
